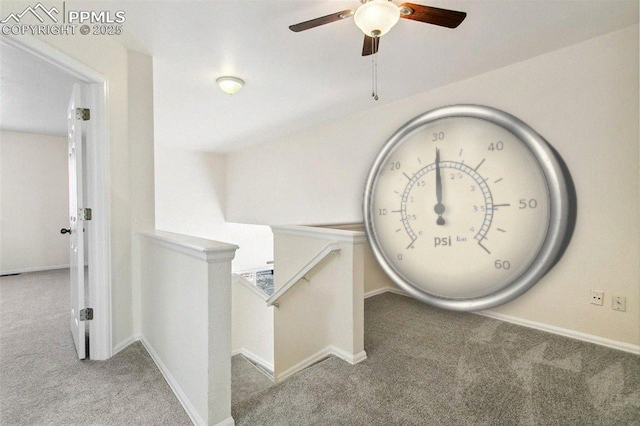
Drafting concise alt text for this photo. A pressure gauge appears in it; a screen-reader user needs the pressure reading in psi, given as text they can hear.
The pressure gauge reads 30 psi
